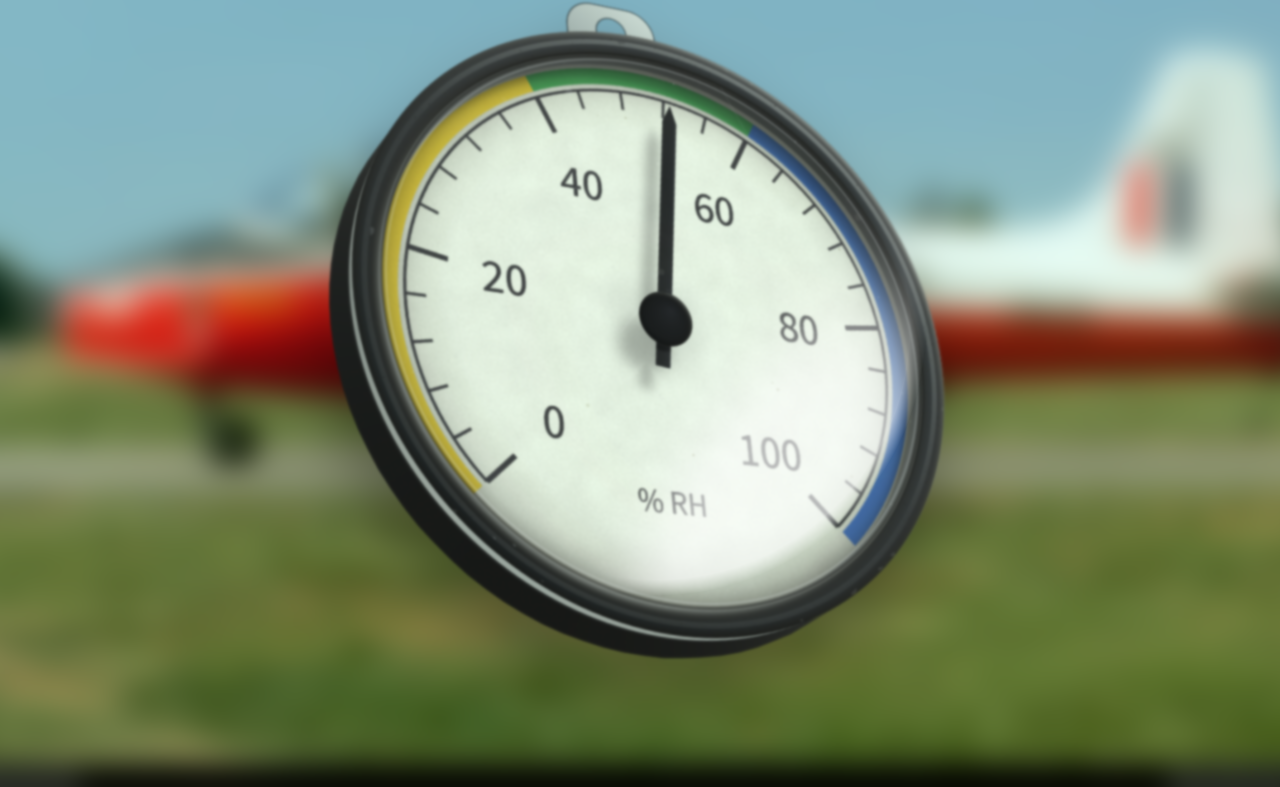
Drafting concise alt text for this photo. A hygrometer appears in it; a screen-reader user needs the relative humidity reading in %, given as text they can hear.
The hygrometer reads 52 %
